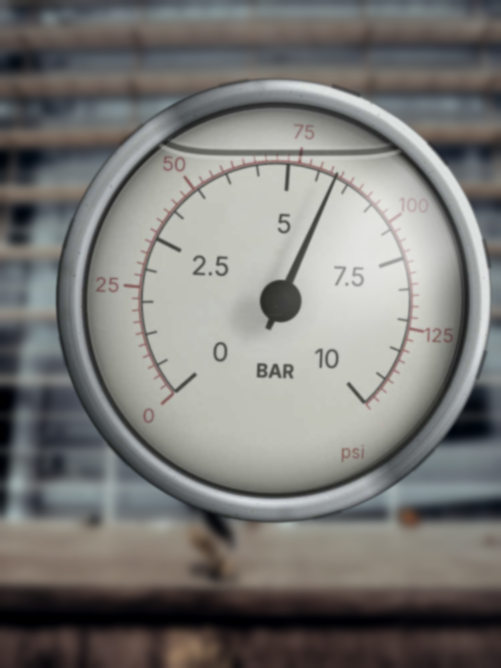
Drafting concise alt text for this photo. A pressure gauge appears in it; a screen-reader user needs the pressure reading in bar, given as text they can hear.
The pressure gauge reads 5.75 bar
